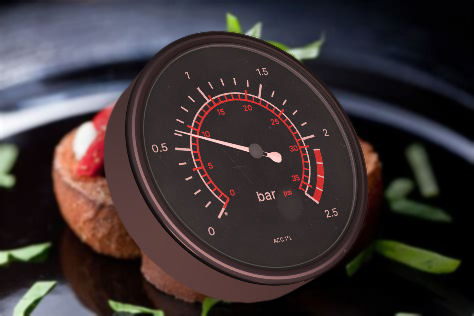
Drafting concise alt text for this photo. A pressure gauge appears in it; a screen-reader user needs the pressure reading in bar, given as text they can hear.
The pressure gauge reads 0.6 bar
